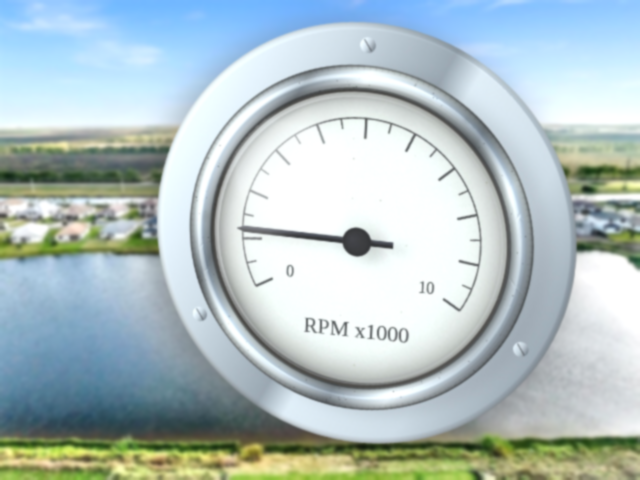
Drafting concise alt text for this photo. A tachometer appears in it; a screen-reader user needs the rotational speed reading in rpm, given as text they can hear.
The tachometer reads 1250 rpm
